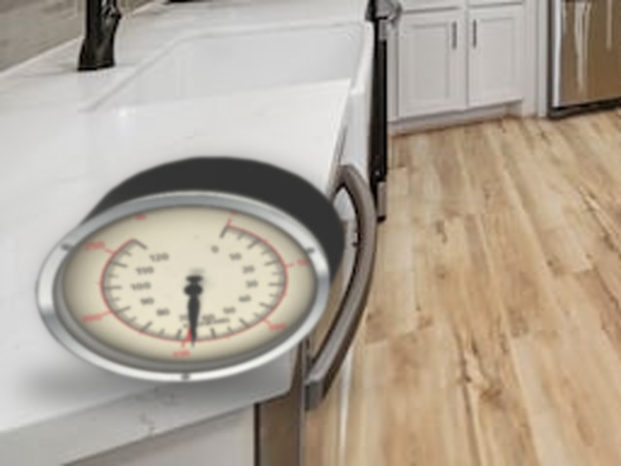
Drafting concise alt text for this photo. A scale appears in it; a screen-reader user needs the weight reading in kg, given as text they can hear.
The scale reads 65 kg
